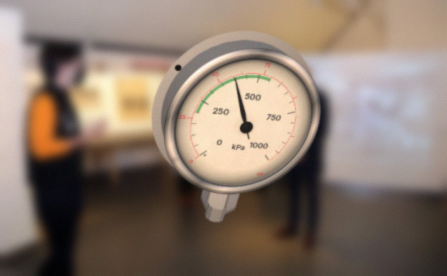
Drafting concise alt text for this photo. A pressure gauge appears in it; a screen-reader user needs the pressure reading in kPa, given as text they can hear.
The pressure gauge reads 400 kPa
